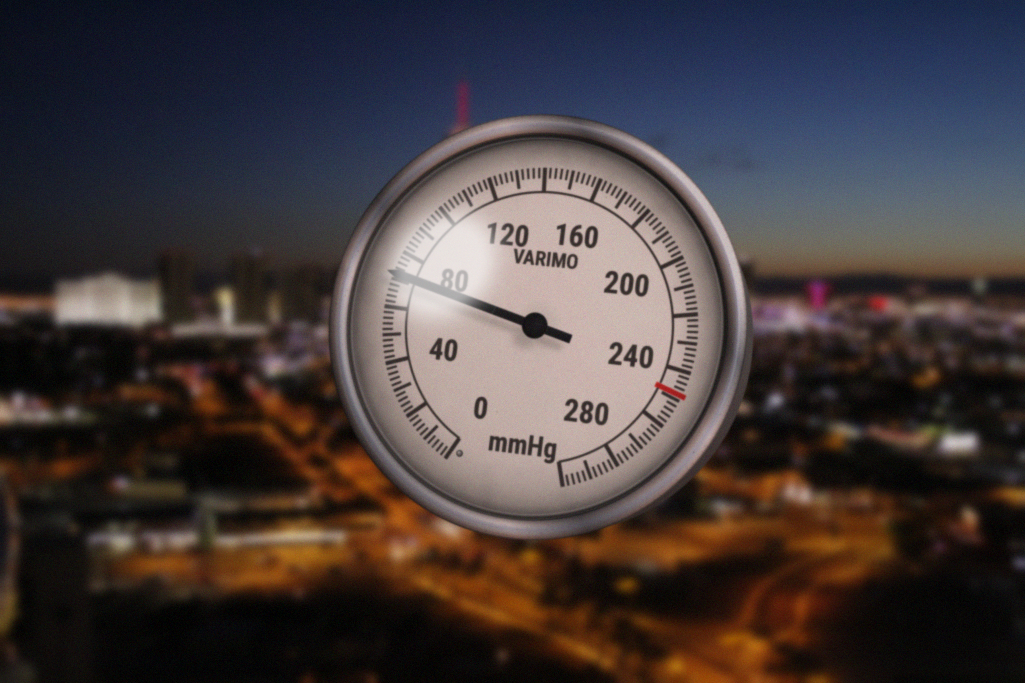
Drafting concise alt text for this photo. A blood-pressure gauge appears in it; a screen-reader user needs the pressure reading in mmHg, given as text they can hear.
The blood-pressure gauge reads 72 mmHg
